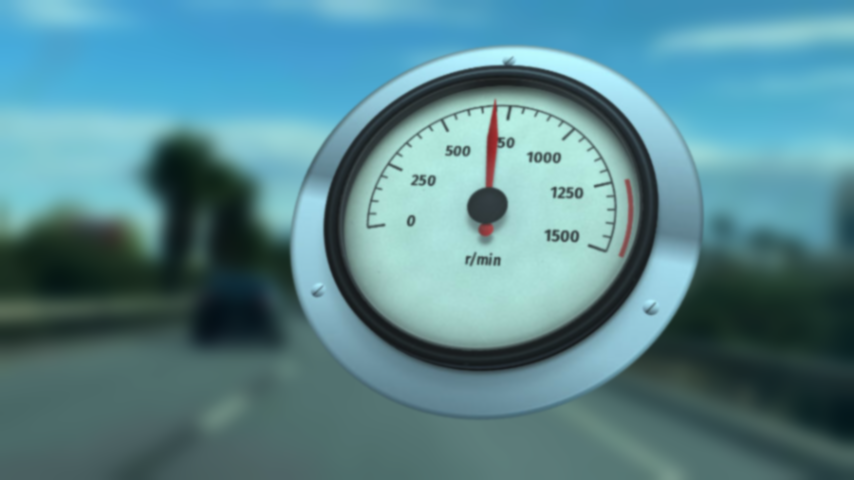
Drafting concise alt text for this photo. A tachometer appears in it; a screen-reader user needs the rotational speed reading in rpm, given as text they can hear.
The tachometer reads 700 rpm
